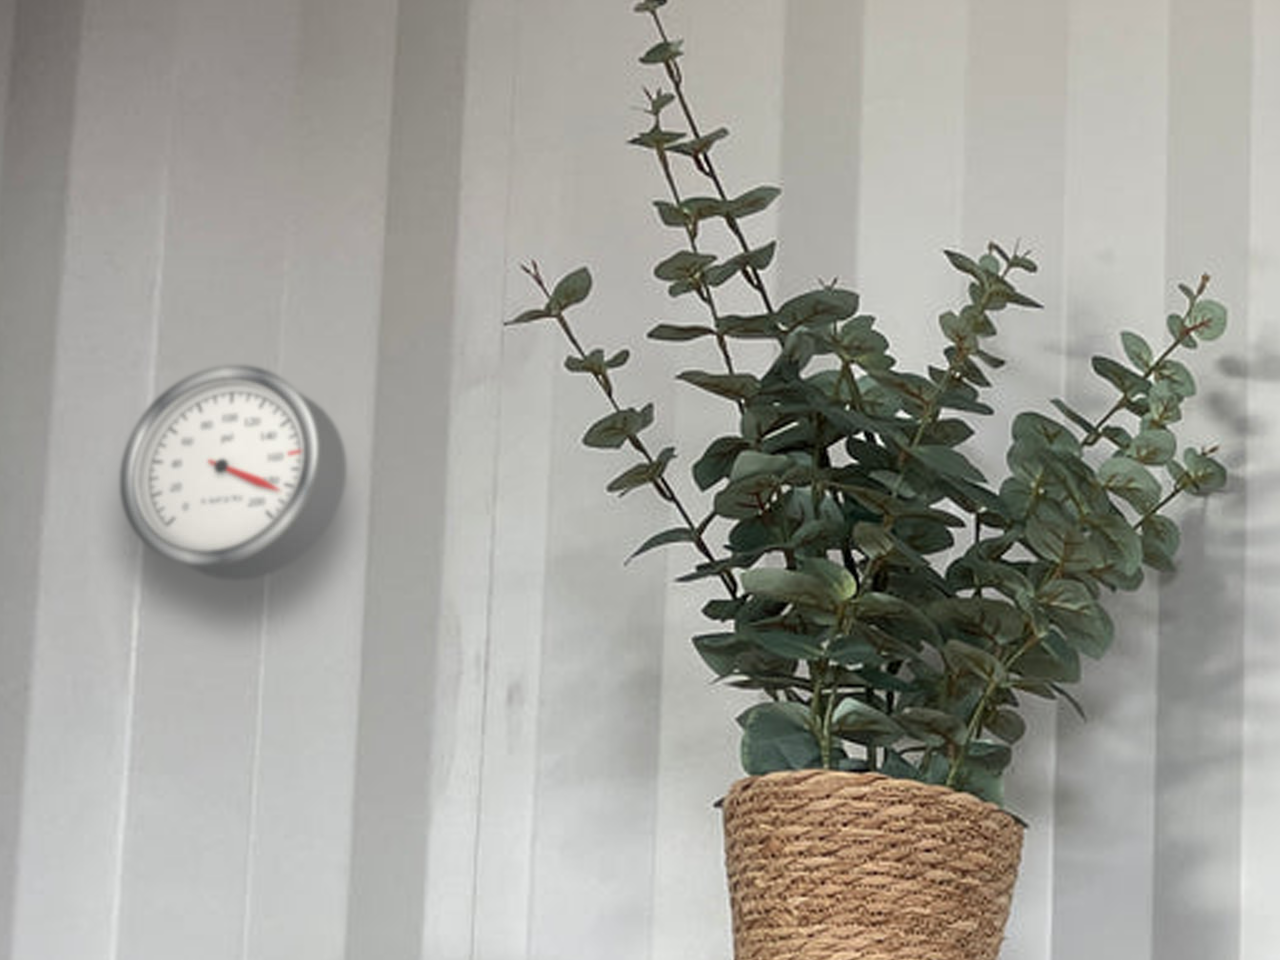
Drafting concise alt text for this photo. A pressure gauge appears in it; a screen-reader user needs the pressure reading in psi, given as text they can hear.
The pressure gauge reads 185 psi
